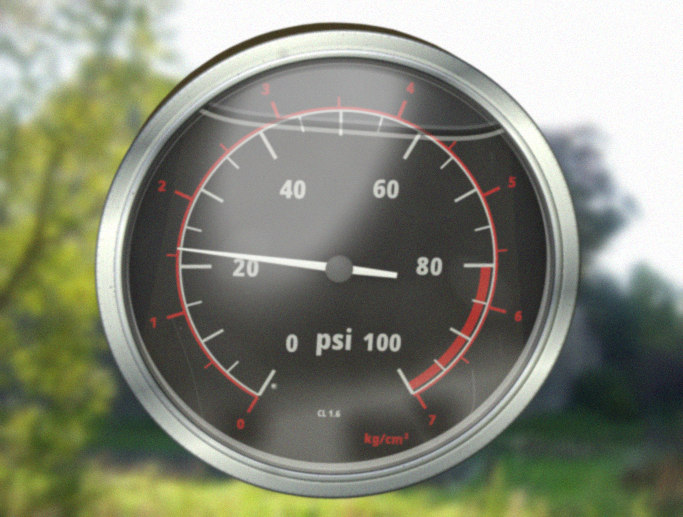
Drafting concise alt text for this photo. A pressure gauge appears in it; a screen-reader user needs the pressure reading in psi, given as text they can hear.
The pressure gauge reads 22.5 psi
